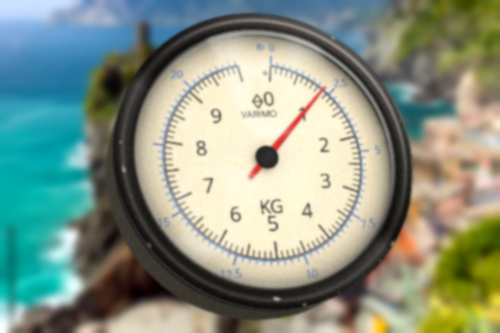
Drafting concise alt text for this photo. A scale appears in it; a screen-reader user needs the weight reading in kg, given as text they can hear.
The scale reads 1 kg
